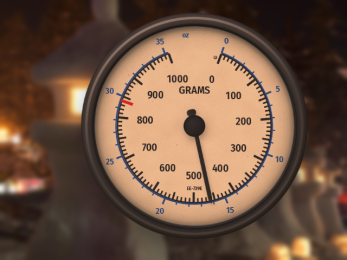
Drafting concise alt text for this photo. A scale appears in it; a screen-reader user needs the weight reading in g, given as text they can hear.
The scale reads 460 g
